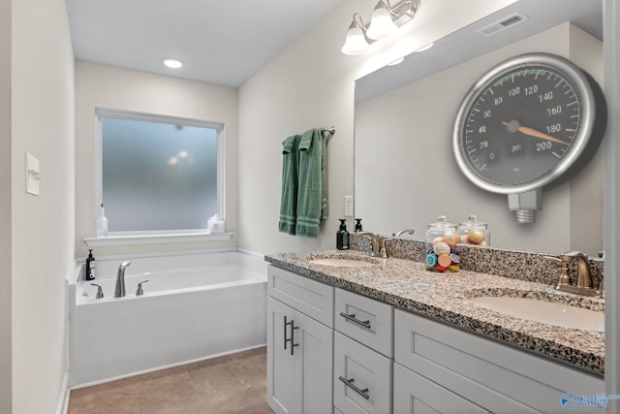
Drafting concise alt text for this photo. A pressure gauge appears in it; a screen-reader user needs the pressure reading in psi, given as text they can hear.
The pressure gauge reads 190 psi
